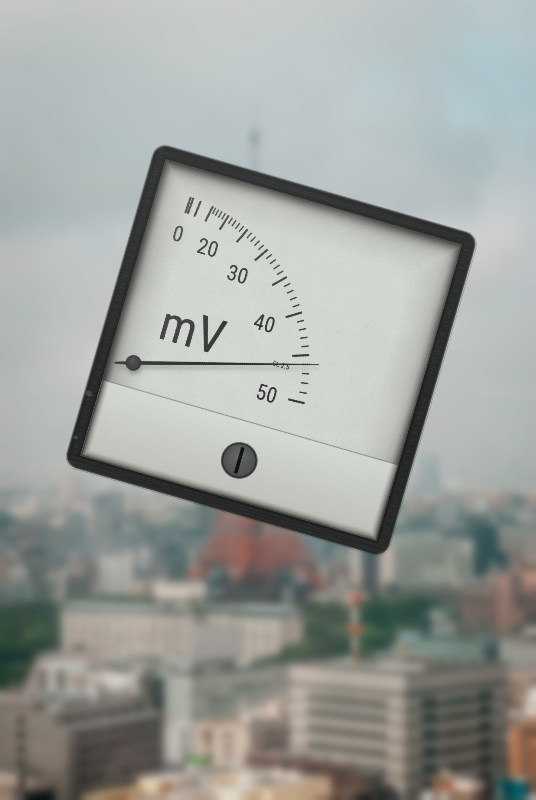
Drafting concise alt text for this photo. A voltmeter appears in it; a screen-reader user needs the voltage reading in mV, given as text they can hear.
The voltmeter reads 46 mV
